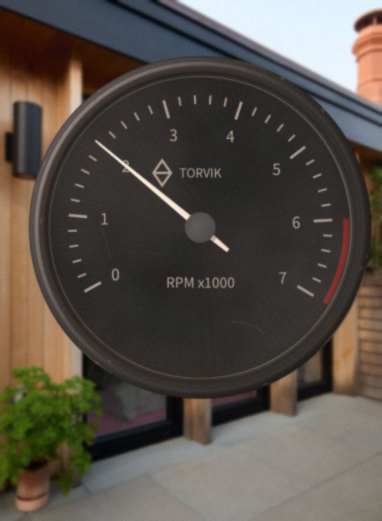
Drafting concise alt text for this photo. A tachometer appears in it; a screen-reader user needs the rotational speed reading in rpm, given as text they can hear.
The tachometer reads 2000 rpm
